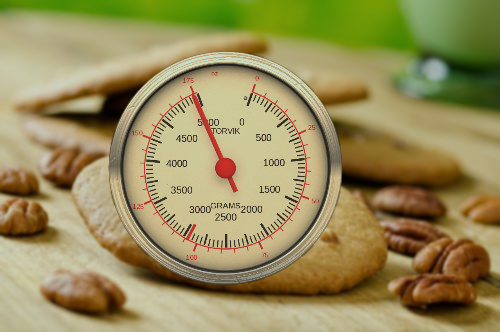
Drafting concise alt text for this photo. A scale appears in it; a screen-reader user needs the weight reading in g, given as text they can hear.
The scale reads 4950 g
